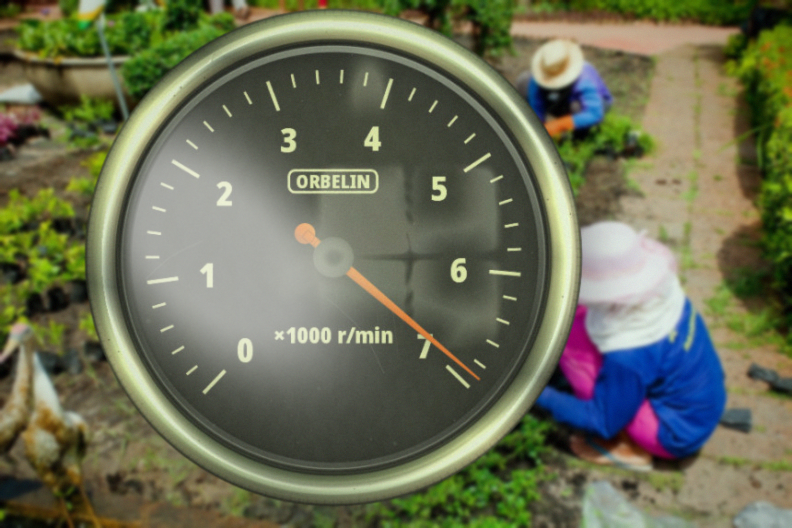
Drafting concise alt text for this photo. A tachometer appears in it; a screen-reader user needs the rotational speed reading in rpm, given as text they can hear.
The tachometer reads 6900 rpm
